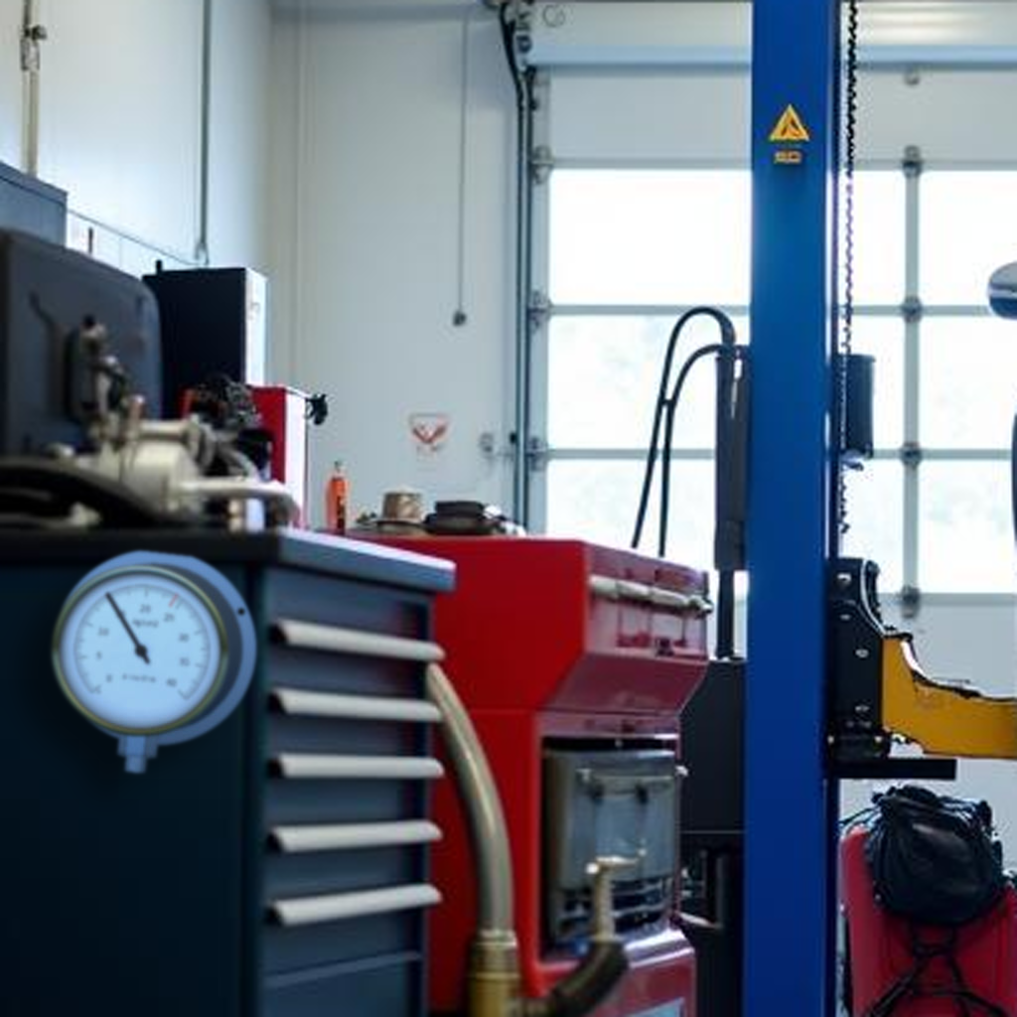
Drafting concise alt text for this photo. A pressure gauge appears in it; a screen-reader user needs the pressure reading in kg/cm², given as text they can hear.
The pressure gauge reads 15 kg/cm²
